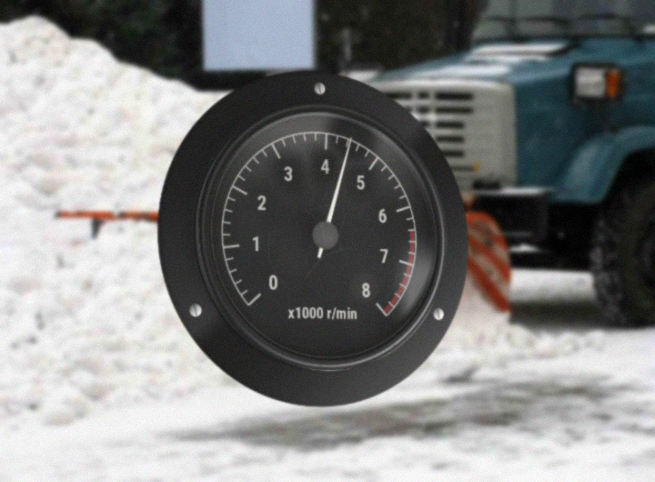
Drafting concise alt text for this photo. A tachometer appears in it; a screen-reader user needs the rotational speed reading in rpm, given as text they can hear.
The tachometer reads 4400 rpm
